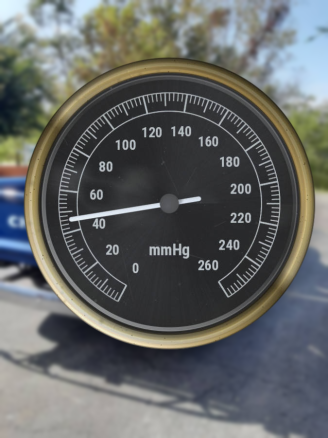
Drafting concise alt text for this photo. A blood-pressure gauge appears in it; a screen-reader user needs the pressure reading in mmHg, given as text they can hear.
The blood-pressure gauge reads 46 mmHg
